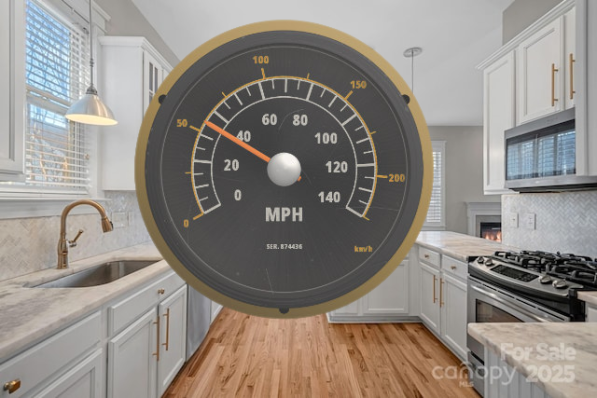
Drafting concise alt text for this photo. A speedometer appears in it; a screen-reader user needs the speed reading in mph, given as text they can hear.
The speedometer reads 35 mph
